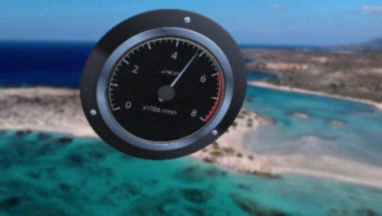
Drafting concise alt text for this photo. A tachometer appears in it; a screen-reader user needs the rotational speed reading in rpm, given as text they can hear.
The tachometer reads 4800 rpm
